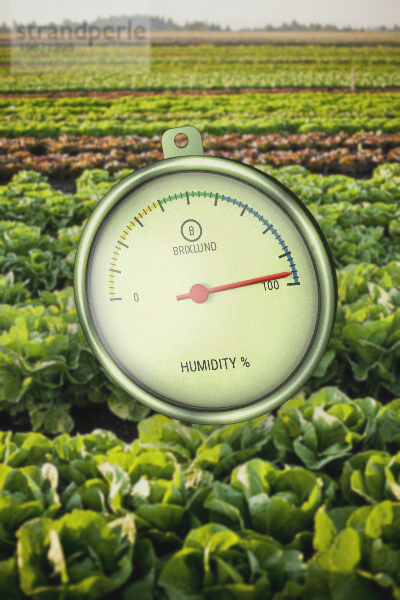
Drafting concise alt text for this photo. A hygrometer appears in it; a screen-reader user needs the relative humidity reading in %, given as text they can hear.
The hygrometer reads 96 %
